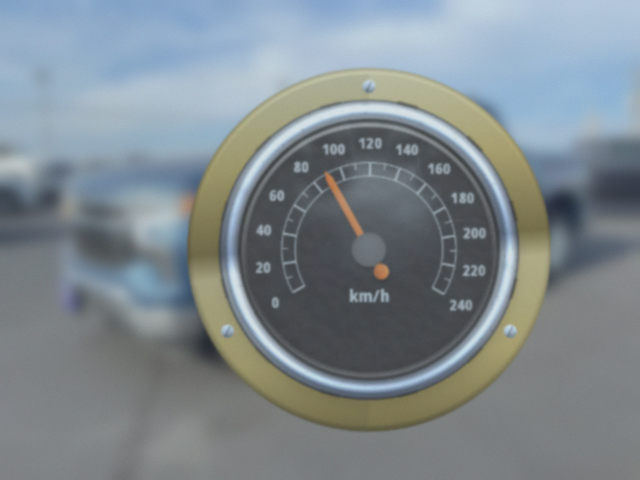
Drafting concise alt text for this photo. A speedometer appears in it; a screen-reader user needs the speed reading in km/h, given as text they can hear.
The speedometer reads 90 km/h
